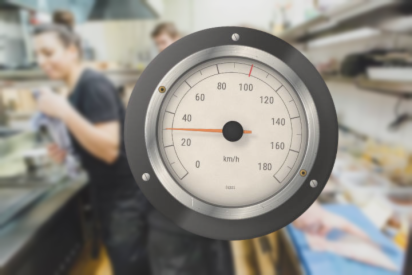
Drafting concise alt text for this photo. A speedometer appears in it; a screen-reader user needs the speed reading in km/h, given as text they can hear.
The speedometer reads 30 km/h
